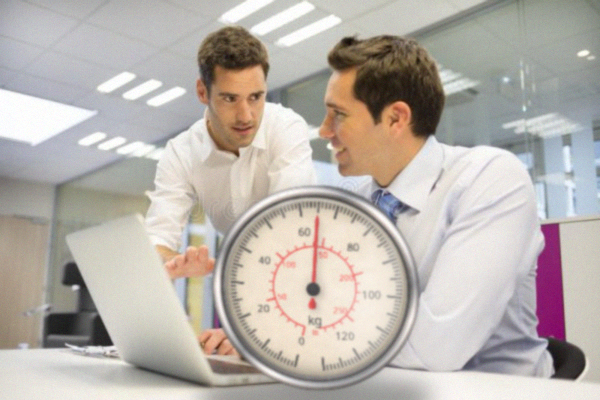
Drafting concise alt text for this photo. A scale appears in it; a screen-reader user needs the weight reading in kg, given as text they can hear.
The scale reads 65 kg
